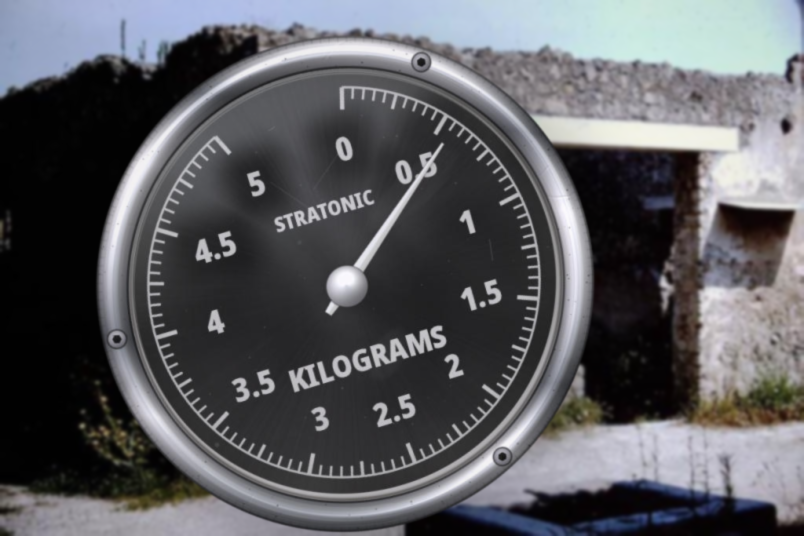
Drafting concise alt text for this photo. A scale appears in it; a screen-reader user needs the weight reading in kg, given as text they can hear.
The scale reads 0.55 kg
